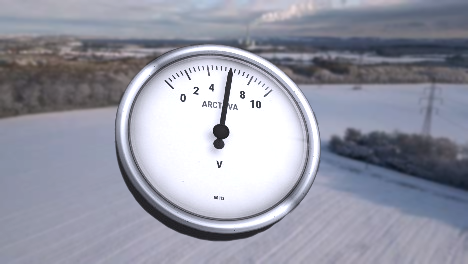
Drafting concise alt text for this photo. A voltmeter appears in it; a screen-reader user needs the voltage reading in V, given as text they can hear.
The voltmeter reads 6 V
